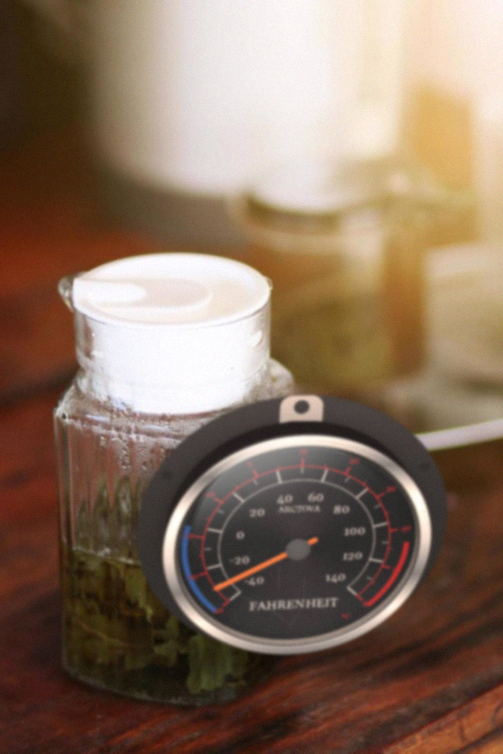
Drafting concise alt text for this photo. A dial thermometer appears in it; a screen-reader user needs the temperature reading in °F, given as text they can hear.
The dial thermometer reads -30 °F
